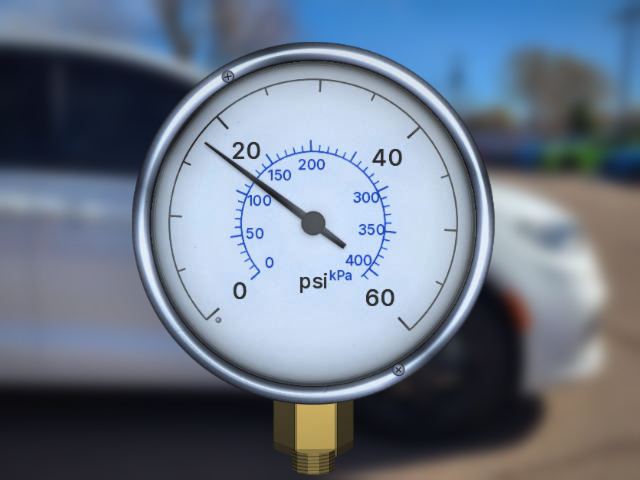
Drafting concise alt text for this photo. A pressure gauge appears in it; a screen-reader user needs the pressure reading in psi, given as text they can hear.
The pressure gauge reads 17.5 psi
